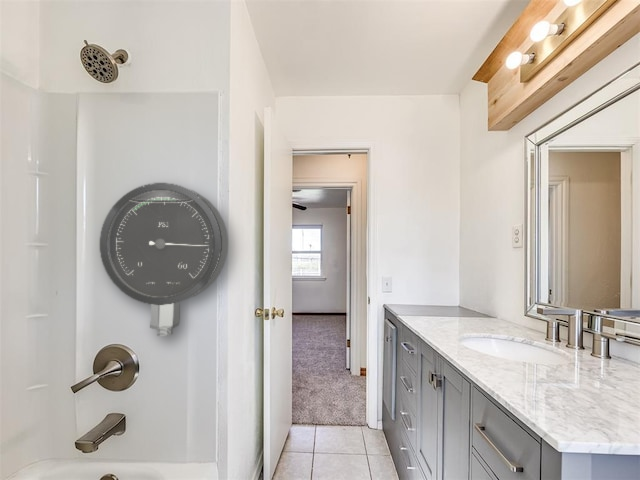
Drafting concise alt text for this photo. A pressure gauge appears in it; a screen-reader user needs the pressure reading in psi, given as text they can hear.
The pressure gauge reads 50 psi
